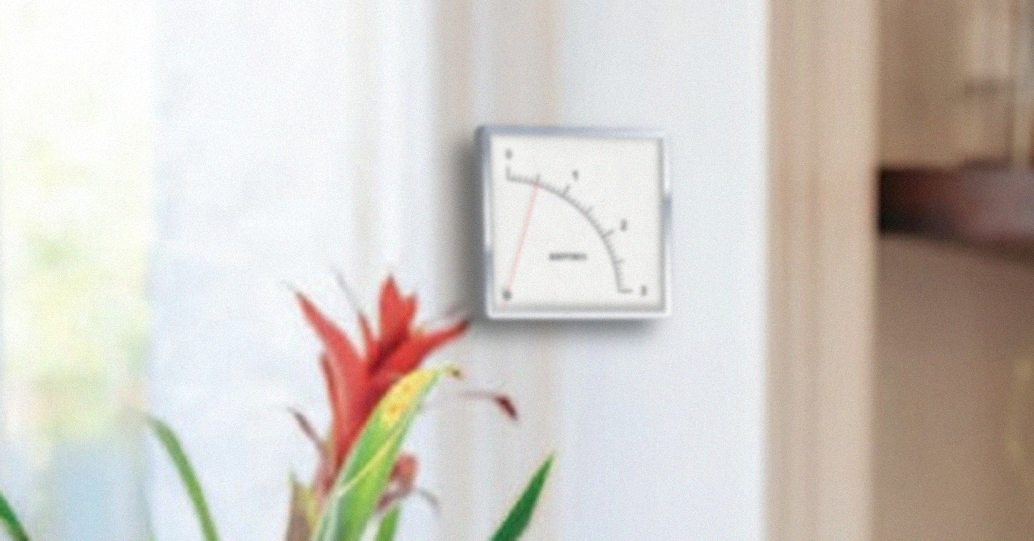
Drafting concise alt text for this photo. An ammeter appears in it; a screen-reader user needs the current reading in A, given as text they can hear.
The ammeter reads 0.5 A
